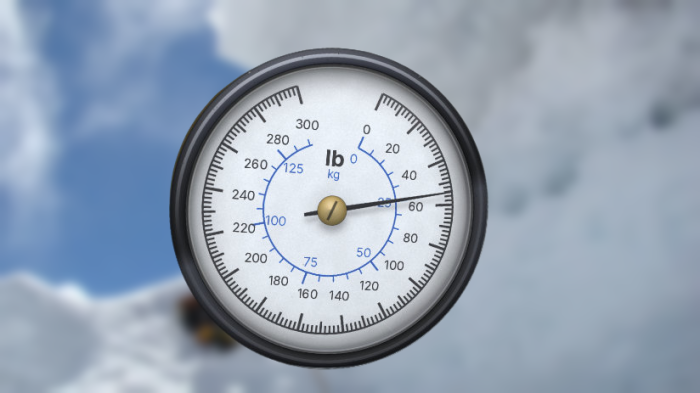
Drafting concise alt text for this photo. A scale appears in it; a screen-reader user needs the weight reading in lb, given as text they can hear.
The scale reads 54 lb
